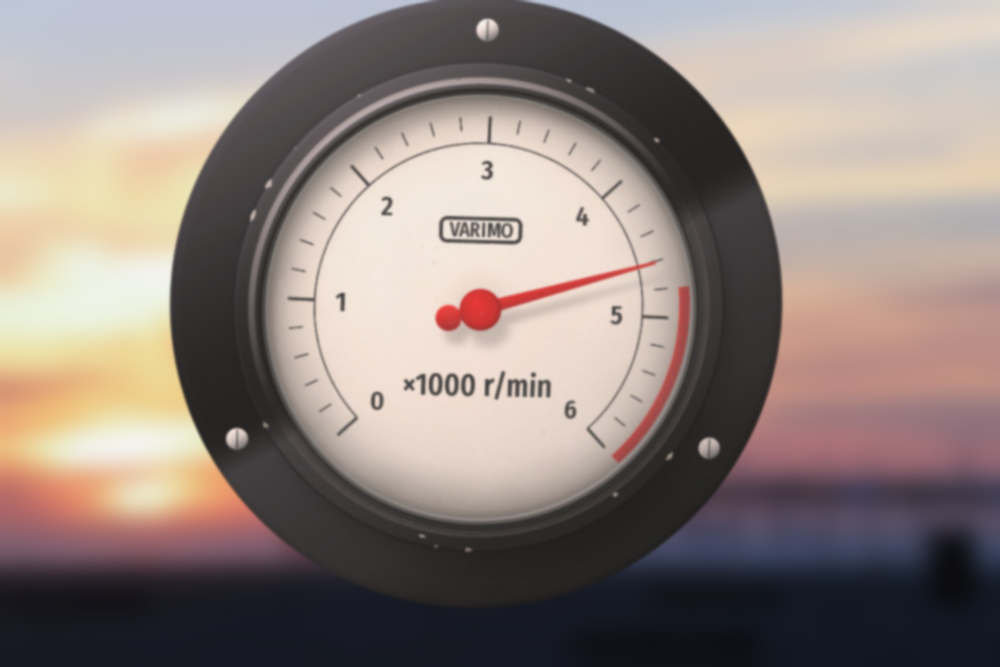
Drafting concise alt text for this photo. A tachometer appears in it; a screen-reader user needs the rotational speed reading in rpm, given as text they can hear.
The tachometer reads 4600 rpm
